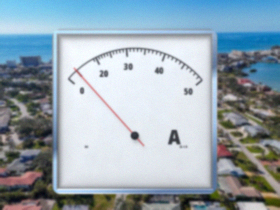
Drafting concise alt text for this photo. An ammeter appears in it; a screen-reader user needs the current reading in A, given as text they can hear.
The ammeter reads 10 A
